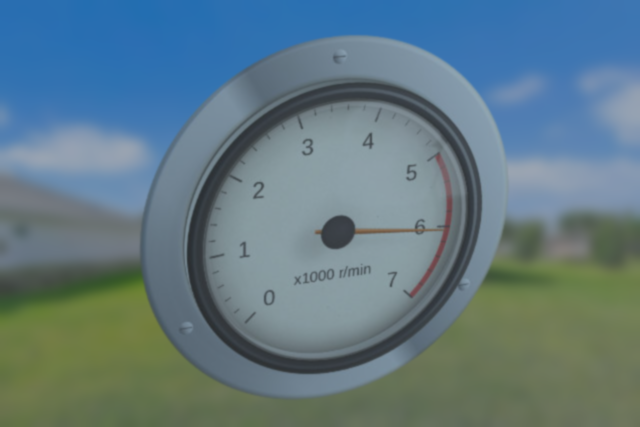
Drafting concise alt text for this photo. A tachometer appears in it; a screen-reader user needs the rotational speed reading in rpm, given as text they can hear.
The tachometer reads 6000 rpm
